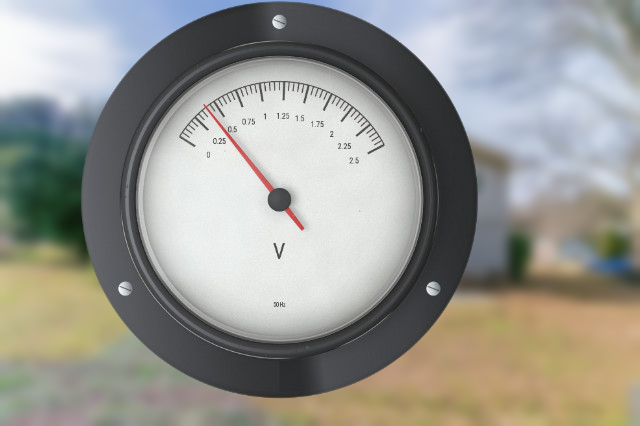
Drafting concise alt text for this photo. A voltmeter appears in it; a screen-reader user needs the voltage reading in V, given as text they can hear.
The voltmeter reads 0.4 V
